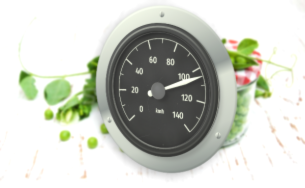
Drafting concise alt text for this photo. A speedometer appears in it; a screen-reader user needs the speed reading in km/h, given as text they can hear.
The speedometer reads 105 km/h
